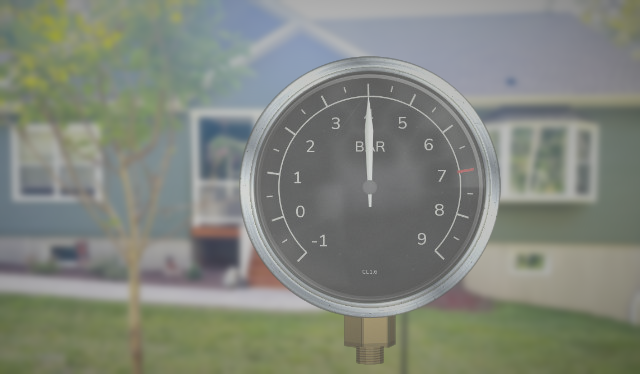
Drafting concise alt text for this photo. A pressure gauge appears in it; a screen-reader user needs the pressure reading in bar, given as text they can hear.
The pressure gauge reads 4 bar
